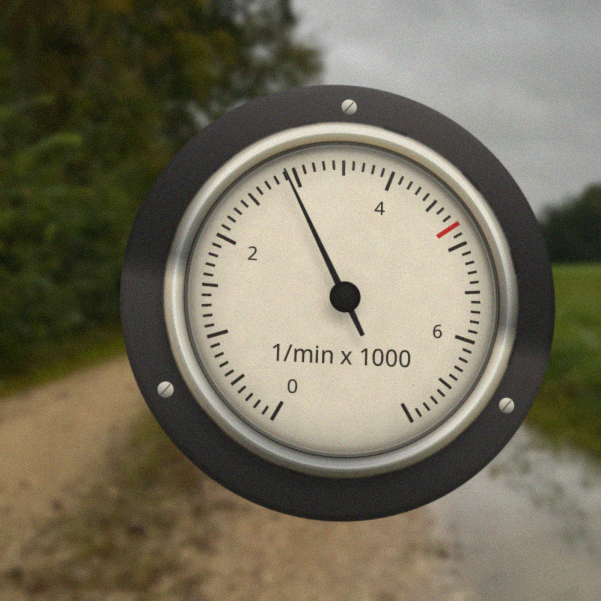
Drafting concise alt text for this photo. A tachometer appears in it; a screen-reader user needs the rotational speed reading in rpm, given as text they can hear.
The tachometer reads 2900 rpm
